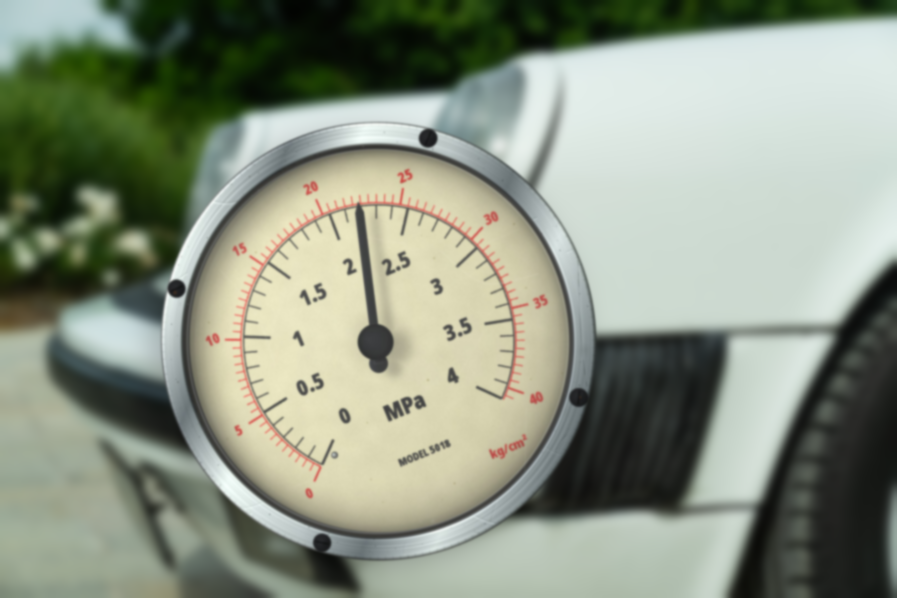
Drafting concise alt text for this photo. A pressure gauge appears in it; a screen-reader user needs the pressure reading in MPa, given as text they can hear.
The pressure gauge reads 2.2 MPa
